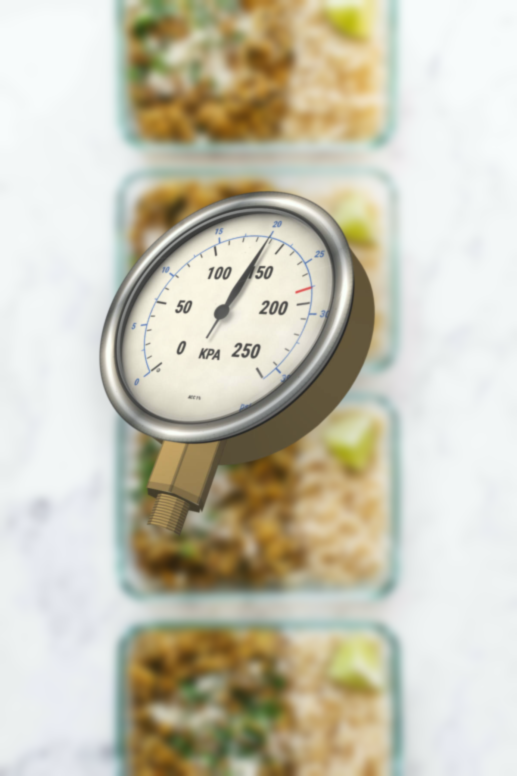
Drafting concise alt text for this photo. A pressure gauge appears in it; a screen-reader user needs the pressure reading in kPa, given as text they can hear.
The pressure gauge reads 140 kPa
